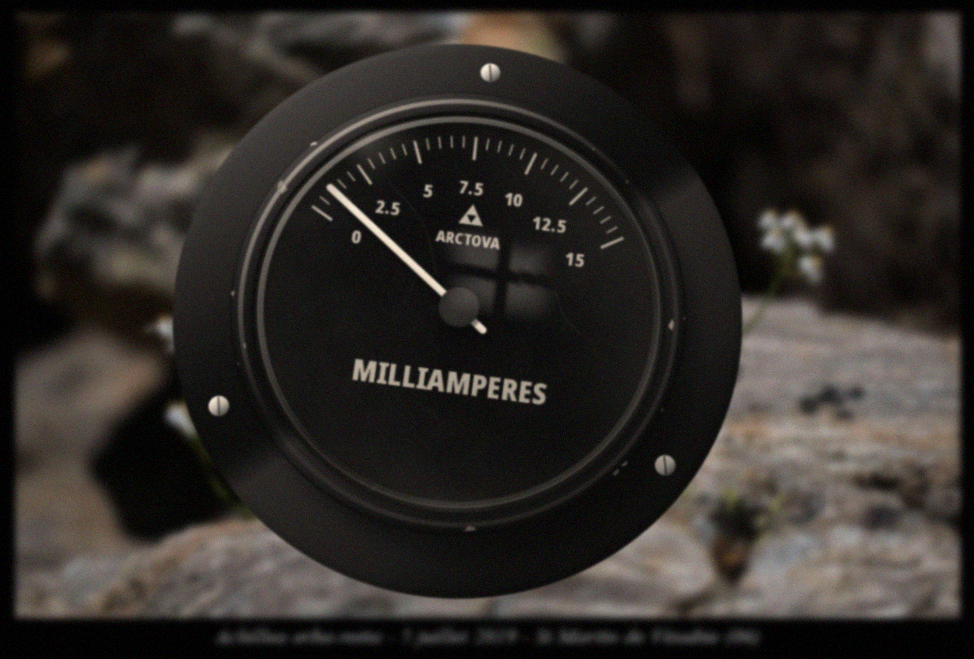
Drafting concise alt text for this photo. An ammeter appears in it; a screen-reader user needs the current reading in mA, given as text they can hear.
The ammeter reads 1 mA
